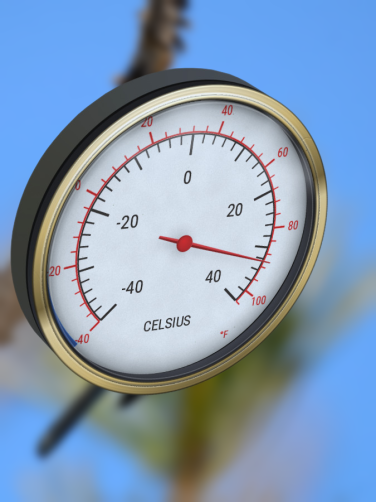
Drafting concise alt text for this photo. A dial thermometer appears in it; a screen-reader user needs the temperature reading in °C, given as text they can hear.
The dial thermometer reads 32 °C
